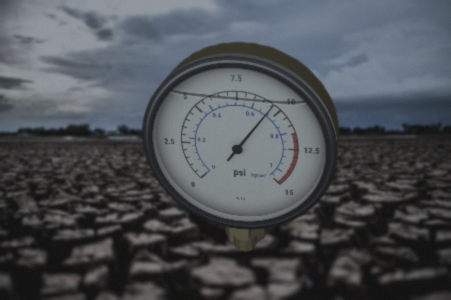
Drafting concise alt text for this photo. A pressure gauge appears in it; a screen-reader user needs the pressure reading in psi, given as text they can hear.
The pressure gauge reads 9.5 psi
